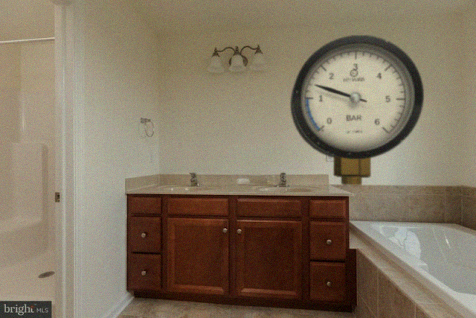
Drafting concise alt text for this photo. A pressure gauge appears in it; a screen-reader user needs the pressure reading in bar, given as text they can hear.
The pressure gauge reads 1.4 bar
